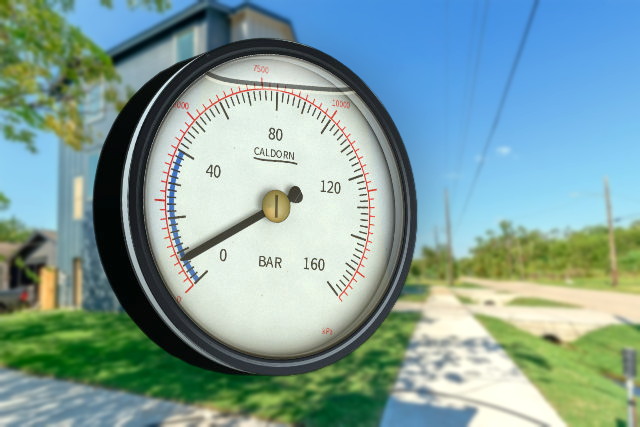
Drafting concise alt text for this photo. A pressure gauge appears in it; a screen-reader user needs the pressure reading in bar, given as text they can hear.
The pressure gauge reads 8 bar
